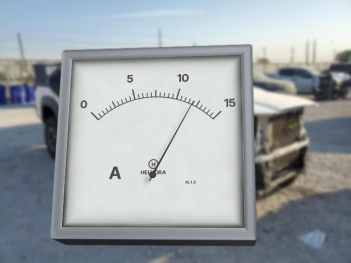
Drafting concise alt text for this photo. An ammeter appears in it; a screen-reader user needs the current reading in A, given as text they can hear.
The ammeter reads 12 A
